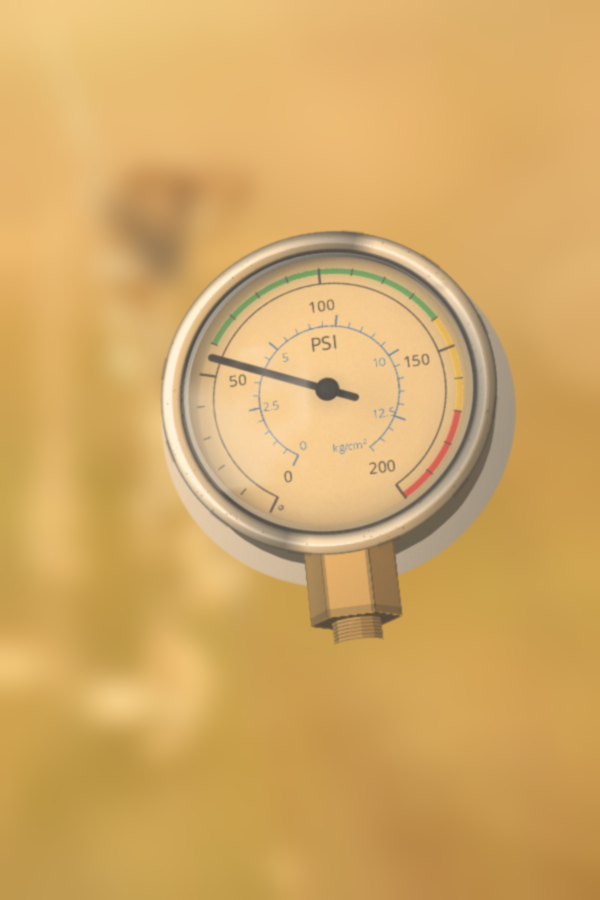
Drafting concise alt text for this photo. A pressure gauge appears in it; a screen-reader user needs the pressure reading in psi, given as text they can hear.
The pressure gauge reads 55 psi
